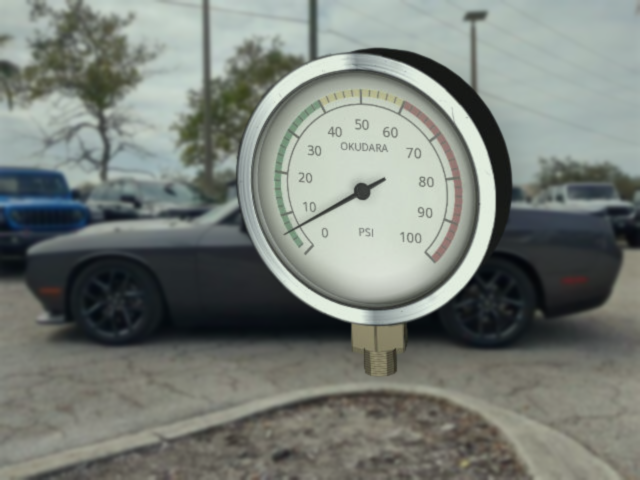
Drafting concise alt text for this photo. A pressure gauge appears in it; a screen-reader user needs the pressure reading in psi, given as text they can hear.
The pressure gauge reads 6 psi
